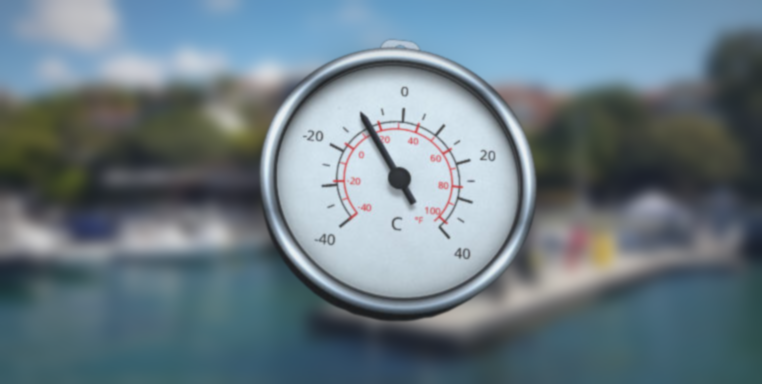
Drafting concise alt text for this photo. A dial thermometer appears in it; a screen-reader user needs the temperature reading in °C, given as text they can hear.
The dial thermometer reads -10 °C
